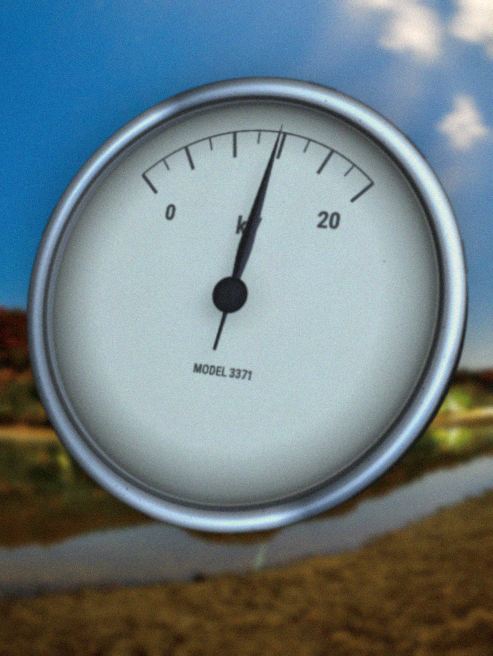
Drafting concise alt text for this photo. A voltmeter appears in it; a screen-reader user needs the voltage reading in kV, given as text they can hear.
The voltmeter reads 12 kV
